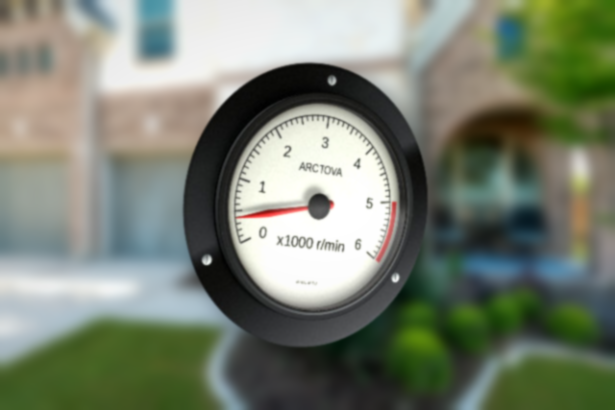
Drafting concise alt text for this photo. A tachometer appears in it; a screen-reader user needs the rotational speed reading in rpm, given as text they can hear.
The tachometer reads 400 rpm
